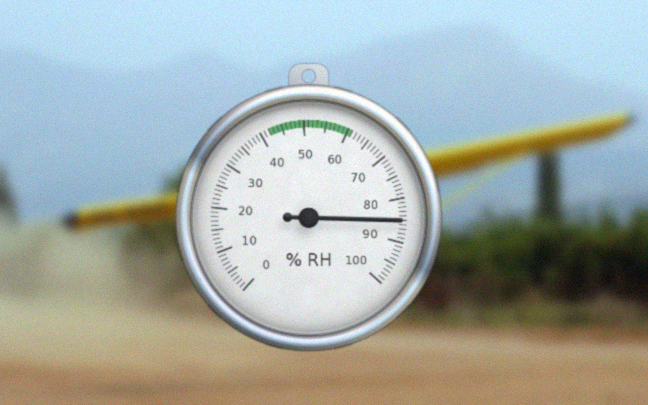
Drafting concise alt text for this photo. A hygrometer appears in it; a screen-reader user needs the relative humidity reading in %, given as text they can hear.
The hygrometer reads 85 %
